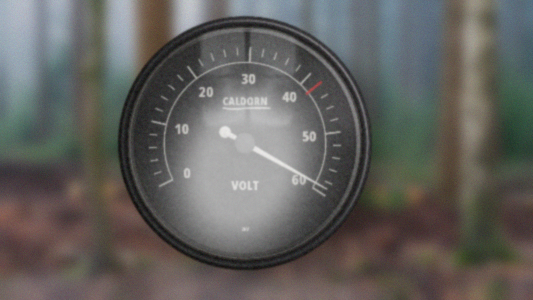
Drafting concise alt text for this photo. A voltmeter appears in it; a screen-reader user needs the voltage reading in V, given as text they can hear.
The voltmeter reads 59 V
